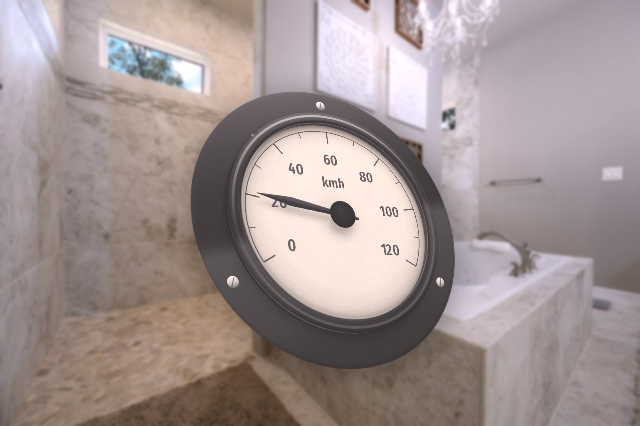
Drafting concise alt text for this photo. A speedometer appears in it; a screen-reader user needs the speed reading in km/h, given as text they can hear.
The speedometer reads 20 km/h
